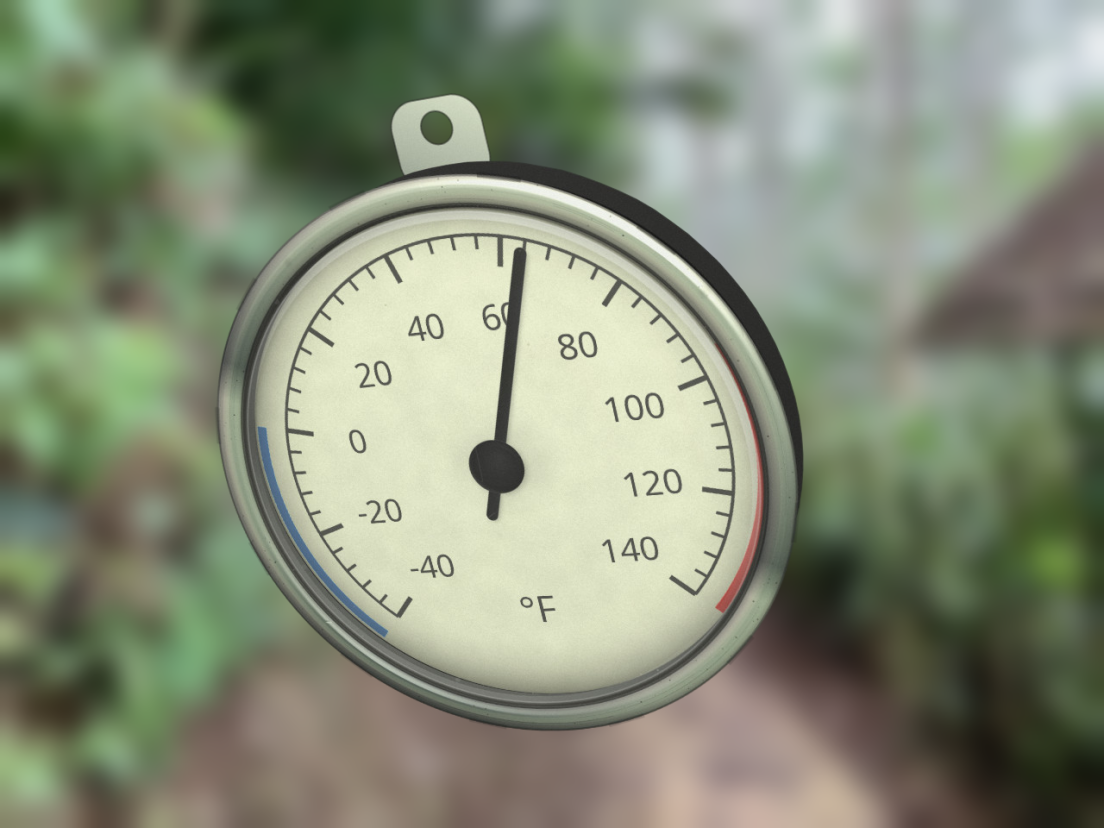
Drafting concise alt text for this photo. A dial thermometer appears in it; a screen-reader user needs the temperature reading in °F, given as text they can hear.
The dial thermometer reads 64 °F
